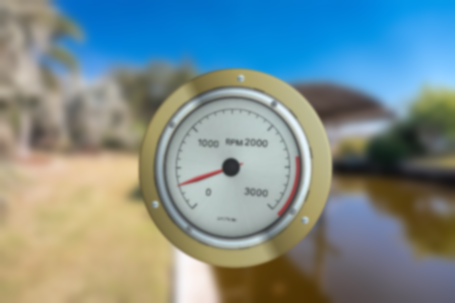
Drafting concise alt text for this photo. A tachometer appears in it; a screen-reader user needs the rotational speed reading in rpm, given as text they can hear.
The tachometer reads 300 rpm
